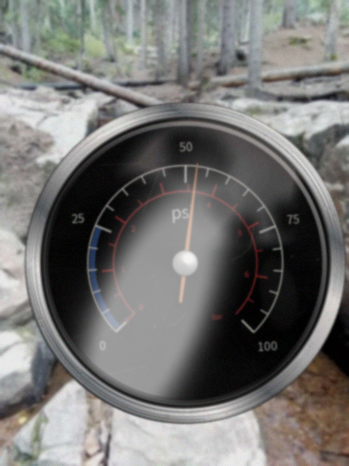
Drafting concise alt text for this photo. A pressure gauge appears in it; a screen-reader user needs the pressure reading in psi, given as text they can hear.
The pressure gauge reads 52.5 psi
